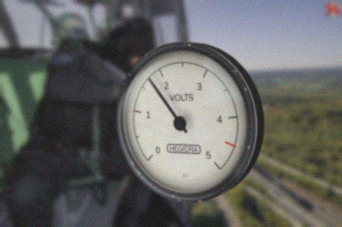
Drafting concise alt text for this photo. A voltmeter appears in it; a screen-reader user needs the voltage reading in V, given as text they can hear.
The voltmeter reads 1.75 V
